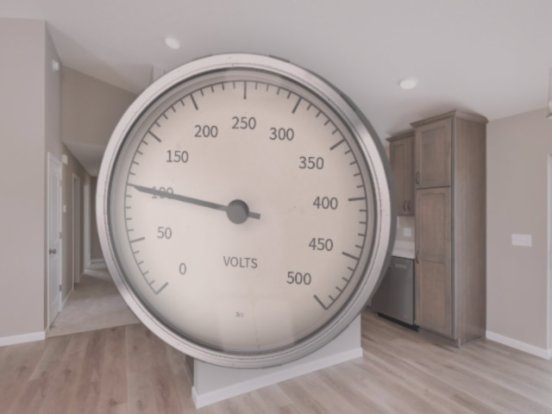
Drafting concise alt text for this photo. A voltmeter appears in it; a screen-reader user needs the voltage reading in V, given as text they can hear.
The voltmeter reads 100 V
